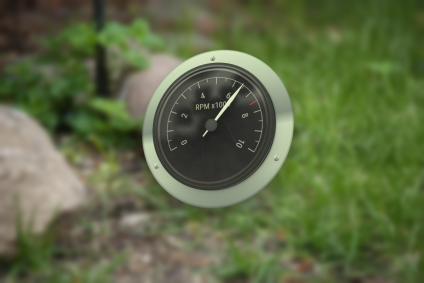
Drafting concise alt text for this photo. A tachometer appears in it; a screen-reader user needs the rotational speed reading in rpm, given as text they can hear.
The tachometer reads 6500 rpm
